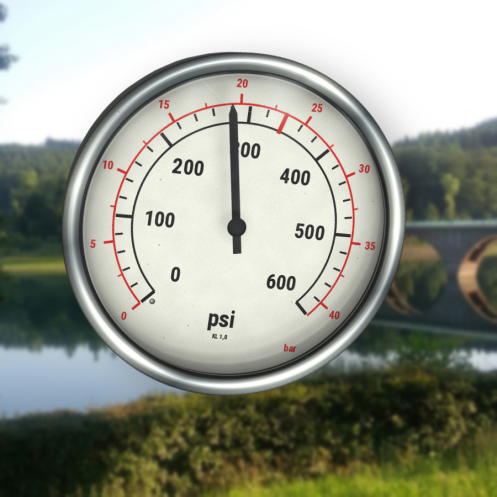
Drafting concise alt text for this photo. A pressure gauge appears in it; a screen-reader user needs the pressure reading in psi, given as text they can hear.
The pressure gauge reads 280 psi
